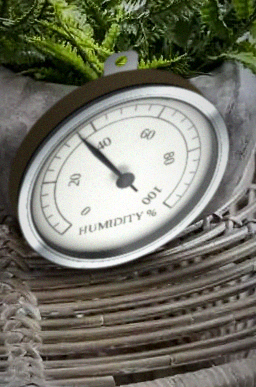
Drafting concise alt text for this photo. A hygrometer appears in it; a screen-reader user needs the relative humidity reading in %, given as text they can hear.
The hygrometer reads 36 %
